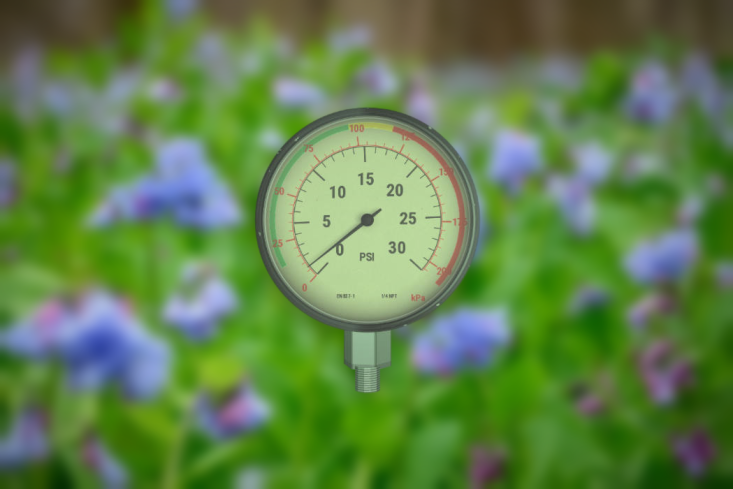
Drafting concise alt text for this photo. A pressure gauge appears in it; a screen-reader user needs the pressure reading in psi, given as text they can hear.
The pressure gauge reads 1 psi
